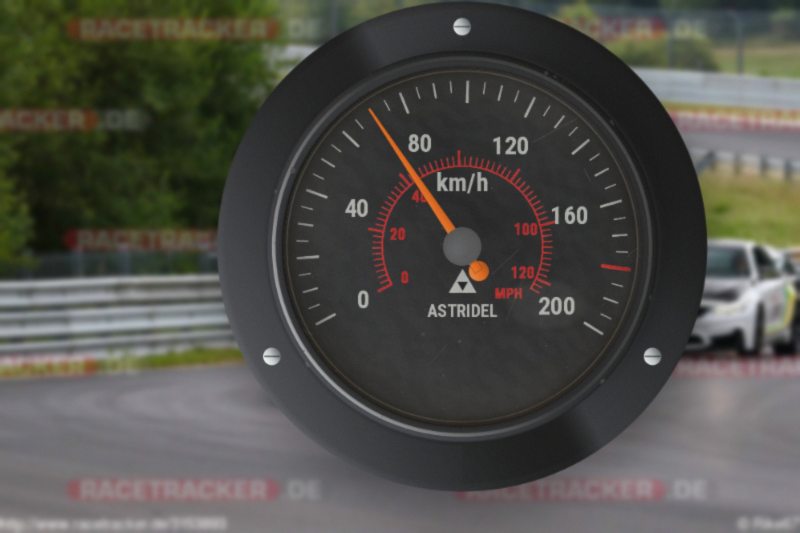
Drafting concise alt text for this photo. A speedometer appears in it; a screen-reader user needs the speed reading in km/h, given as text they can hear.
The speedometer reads 70 km/h
